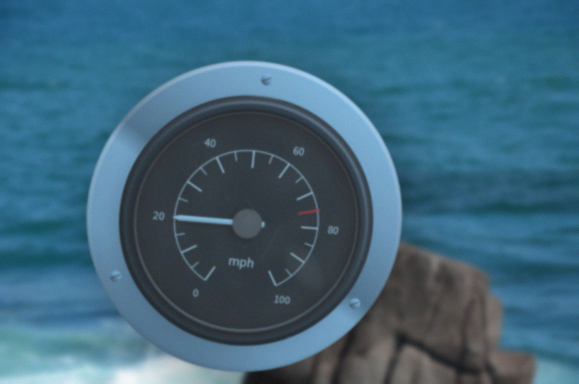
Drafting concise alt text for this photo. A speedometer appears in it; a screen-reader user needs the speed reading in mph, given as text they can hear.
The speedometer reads 20 mph
